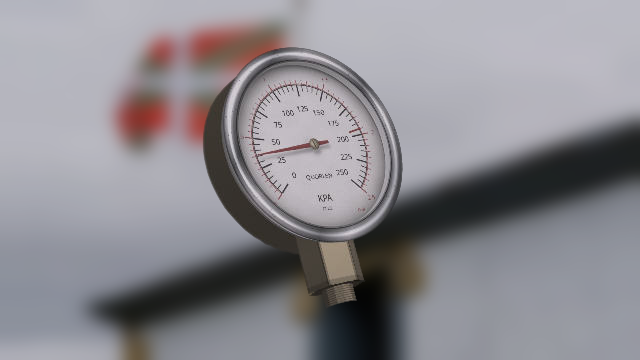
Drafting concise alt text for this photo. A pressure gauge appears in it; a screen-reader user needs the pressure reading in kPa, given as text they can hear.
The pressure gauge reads 35 kPa
